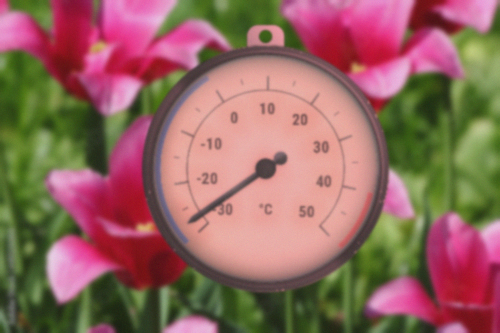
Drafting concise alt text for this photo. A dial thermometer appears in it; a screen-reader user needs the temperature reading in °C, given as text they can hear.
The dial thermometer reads -27.5 °C
